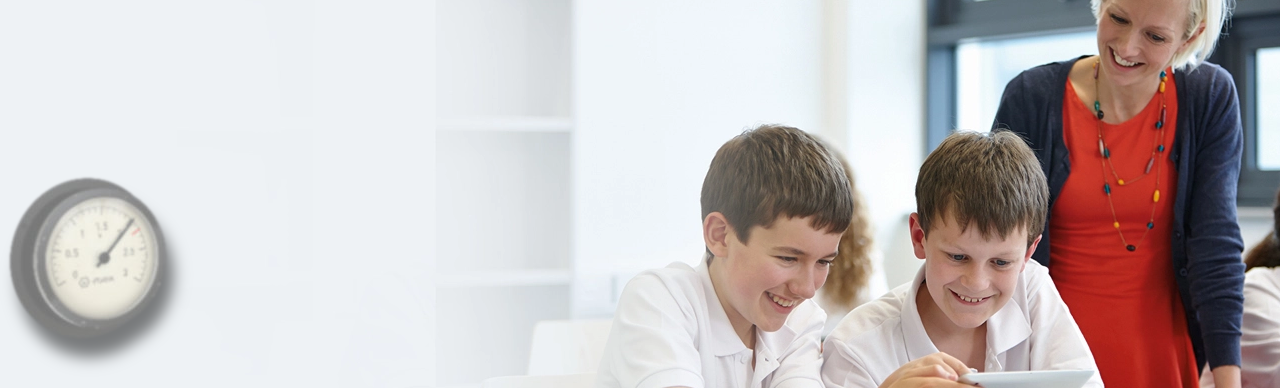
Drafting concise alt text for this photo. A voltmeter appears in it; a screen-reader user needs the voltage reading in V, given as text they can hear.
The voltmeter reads 2 V
